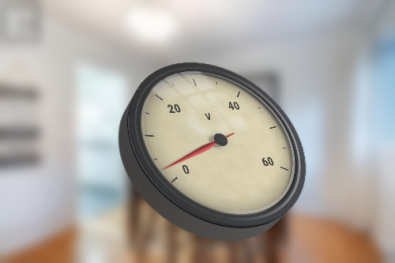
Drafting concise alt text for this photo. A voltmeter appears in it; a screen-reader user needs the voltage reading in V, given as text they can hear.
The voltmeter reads 2.5 V
